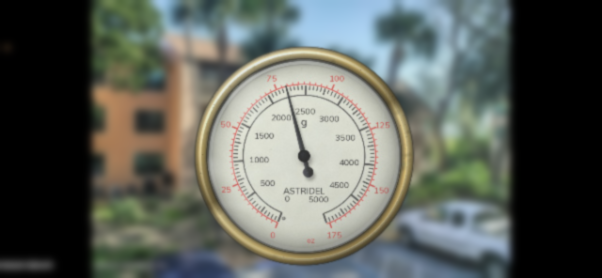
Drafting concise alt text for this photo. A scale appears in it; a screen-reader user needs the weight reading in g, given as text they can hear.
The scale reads 2250 g
